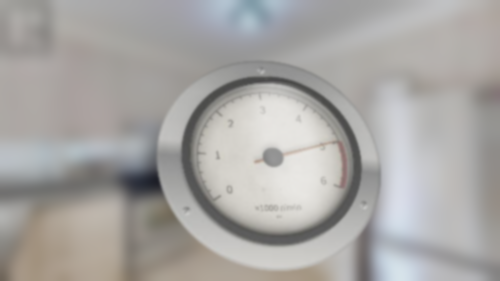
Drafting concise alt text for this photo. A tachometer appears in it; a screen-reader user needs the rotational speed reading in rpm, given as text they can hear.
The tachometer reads 5000 rpm
